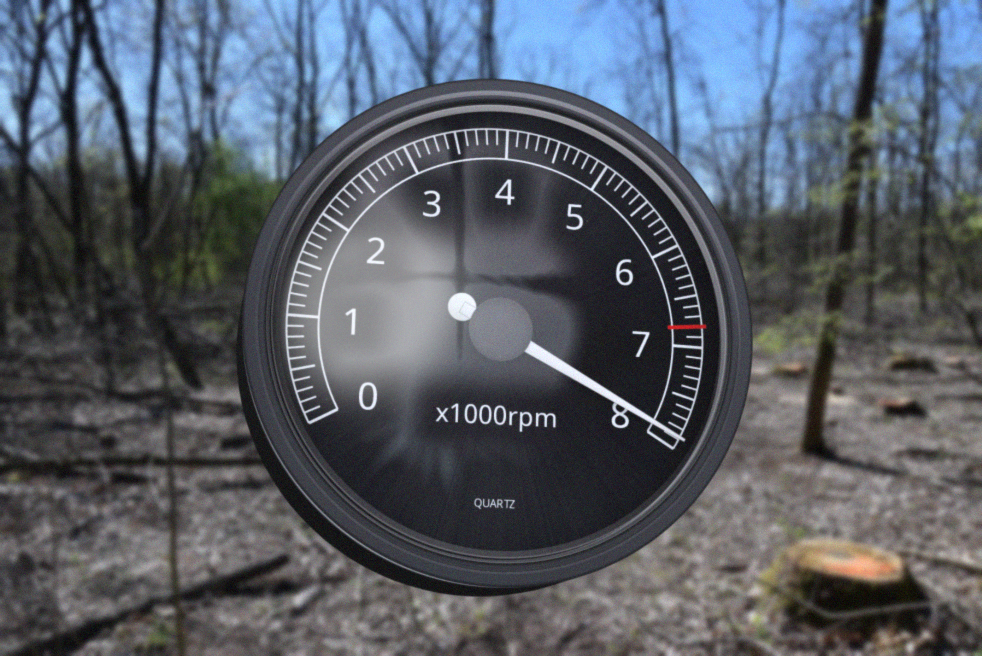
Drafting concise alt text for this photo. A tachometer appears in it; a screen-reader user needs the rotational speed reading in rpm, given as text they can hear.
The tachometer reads 7900 rpm
